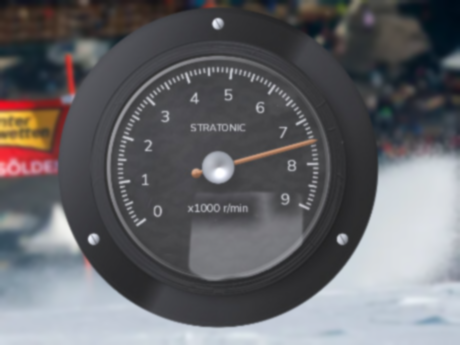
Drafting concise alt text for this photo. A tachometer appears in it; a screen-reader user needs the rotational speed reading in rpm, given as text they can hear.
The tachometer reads 7500 rpm
